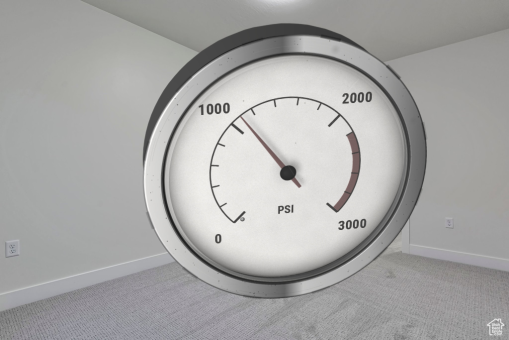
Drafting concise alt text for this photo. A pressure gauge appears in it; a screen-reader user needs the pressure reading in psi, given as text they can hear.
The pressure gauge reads 1100 psi
